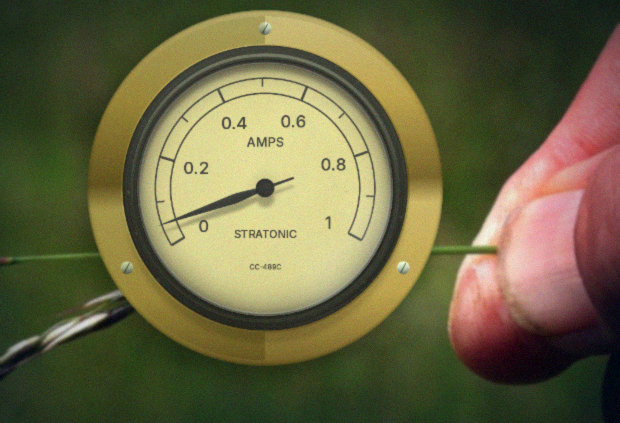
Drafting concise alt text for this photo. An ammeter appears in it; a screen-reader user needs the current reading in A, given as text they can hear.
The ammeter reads 0.05 A
